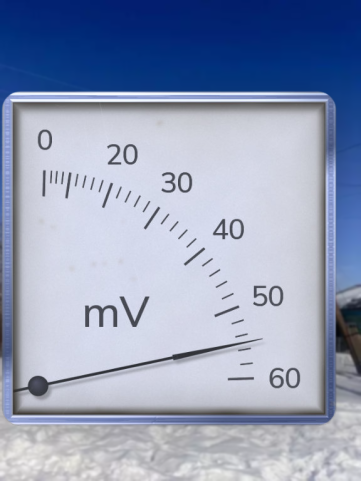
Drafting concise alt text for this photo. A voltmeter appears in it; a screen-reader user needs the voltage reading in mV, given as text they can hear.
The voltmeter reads 55 mV
